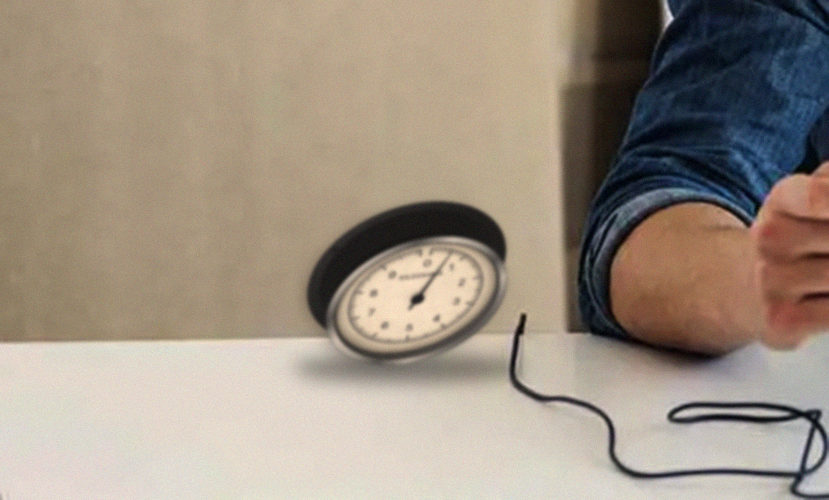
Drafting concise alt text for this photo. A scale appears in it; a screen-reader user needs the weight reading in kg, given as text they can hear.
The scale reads 0.5 kg
